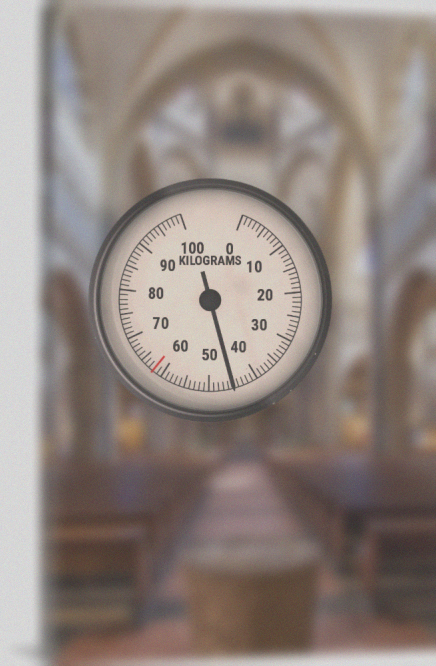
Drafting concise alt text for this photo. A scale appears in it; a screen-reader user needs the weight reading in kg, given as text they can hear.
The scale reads 45 kg
